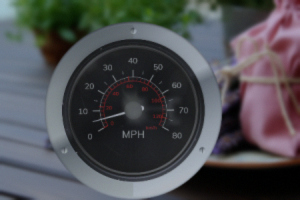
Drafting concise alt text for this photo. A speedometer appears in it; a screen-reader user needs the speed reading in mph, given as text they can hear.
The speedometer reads 5 mph
